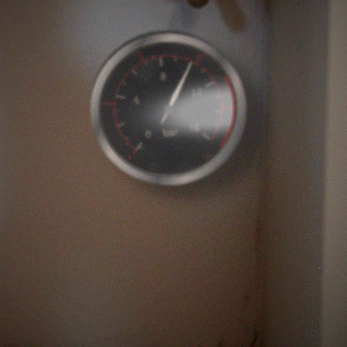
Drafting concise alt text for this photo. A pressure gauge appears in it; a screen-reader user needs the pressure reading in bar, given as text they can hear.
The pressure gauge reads 10 bar
